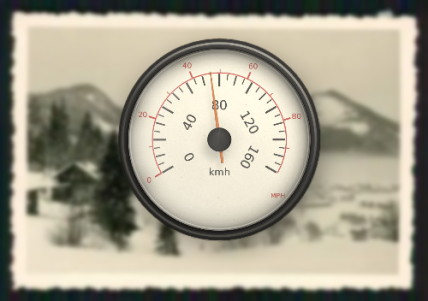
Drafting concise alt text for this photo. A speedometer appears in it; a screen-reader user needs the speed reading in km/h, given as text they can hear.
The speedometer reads 75 km/h
